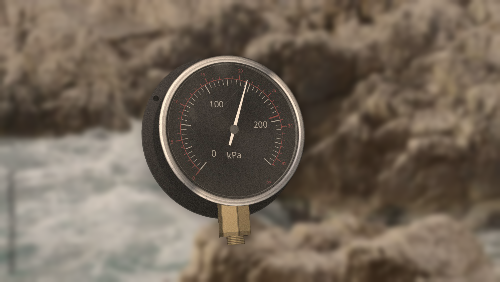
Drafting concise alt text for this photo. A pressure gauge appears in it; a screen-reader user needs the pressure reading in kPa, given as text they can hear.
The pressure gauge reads 145 kPa
